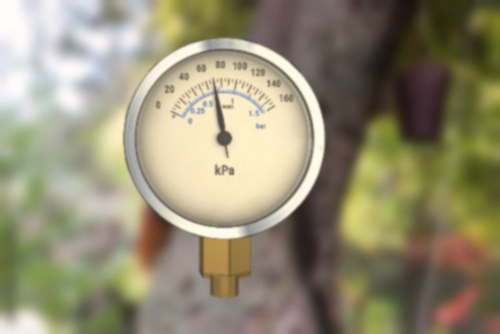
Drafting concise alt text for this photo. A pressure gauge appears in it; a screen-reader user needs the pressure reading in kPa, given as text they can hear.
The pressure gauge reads 70 kPa
